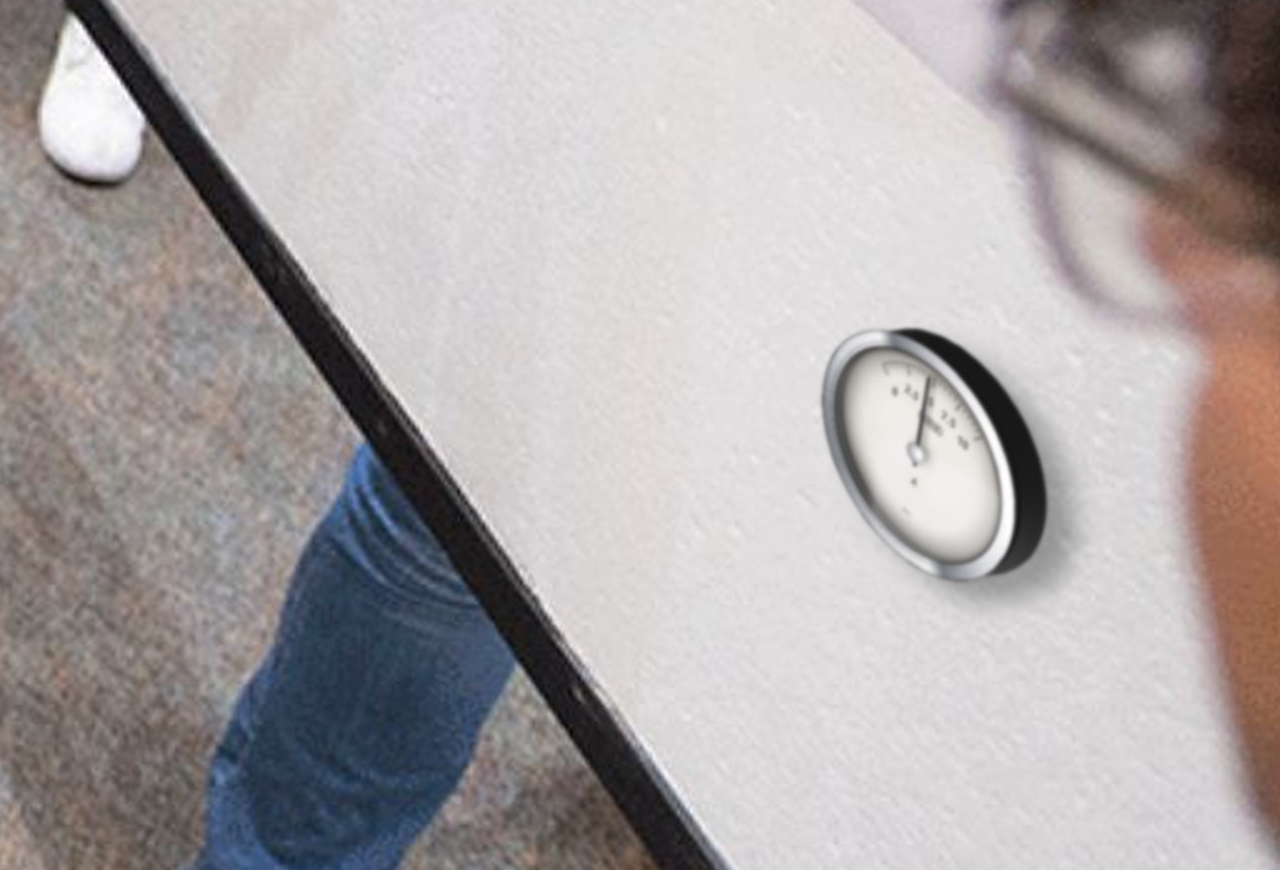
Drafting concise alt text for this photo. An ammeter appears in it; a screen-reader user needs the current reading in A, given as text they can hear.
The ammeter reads 5 A
